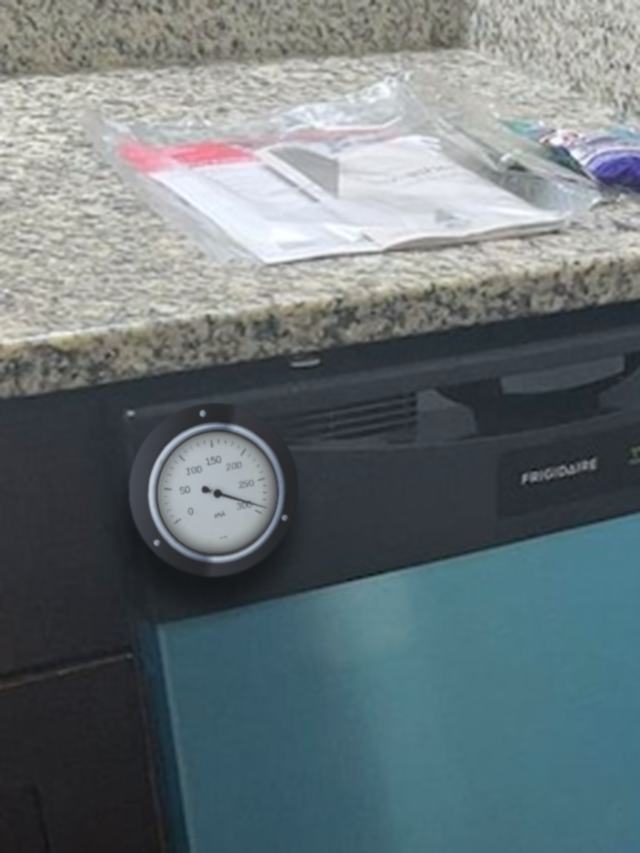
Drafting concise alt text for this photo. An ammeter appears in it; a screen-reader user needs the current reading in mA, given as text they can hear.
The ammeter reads 290 mA
